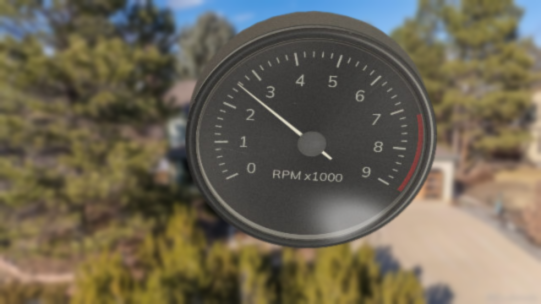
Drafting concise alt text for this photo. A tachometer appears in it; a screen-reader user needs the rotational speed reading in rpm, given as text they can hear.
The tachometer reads 2600 rpm
